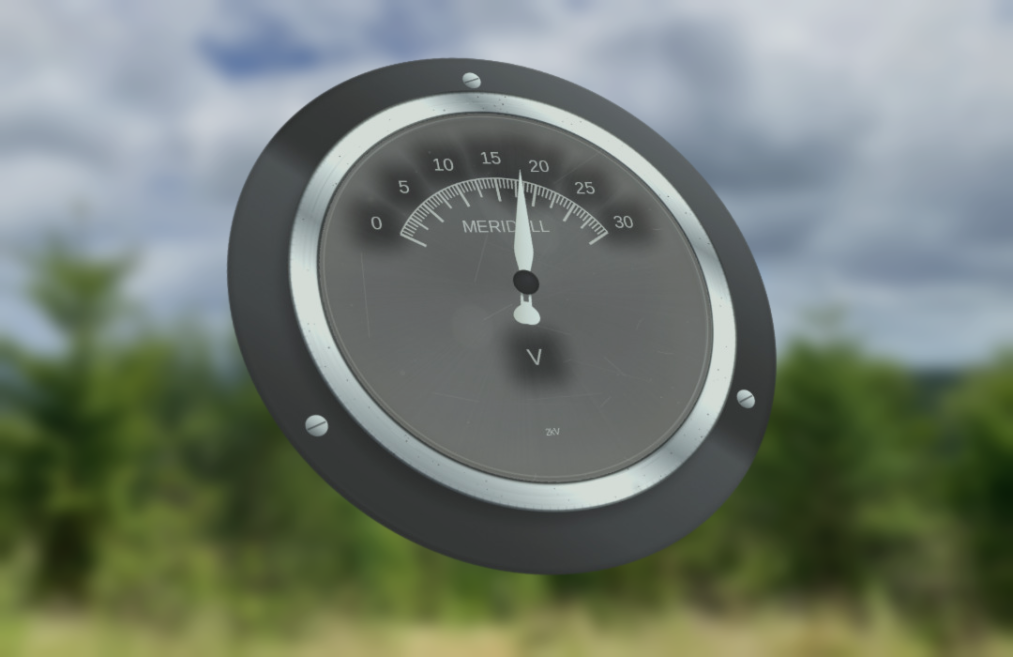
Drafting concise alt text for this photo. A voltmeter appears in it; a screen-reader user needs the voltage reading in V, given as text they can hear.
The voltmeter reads 17.5 V
